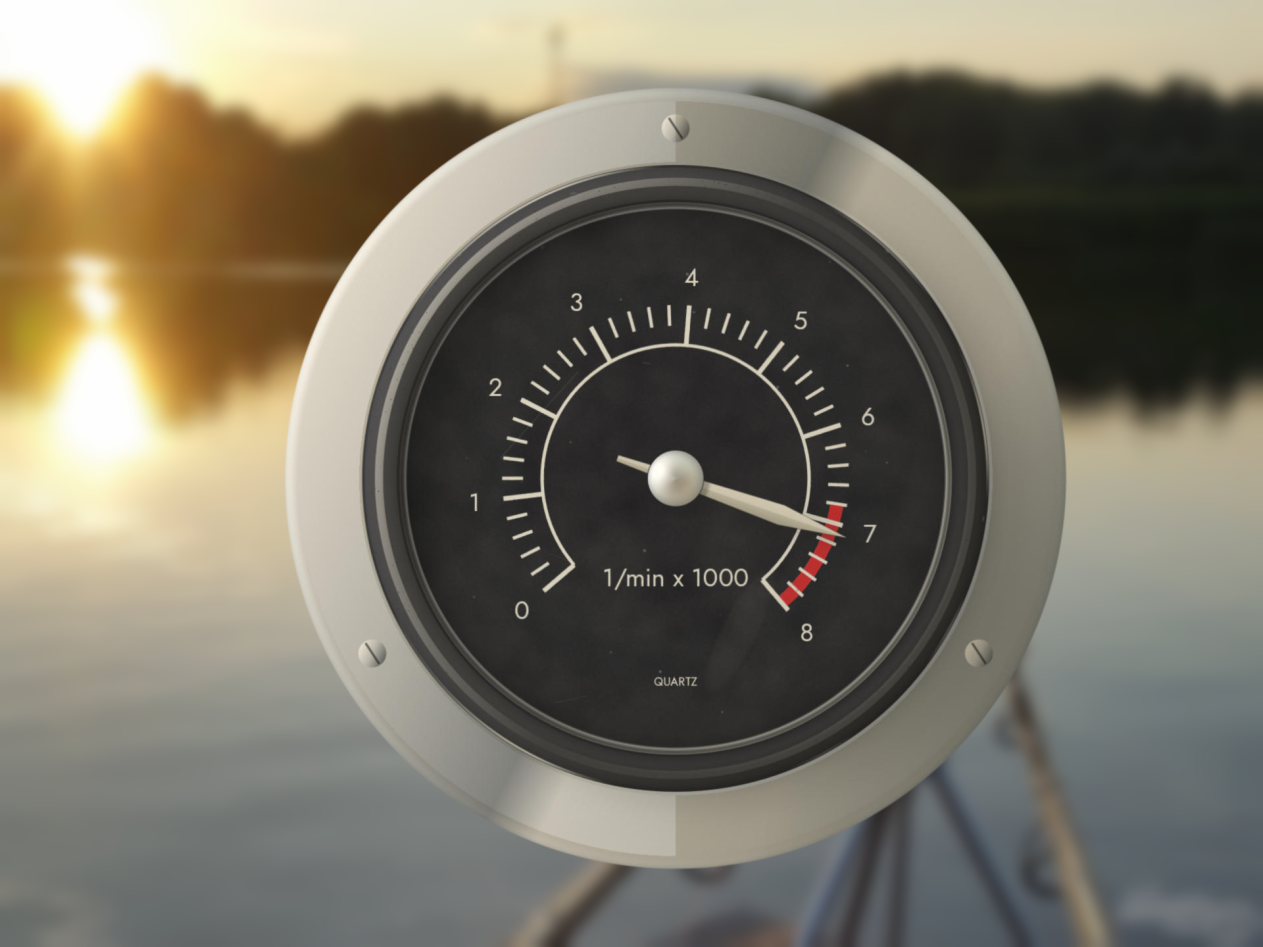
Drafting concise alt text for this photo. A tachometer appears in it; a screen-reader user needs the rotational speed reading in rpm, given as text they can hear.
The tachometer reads 7100 rpm
